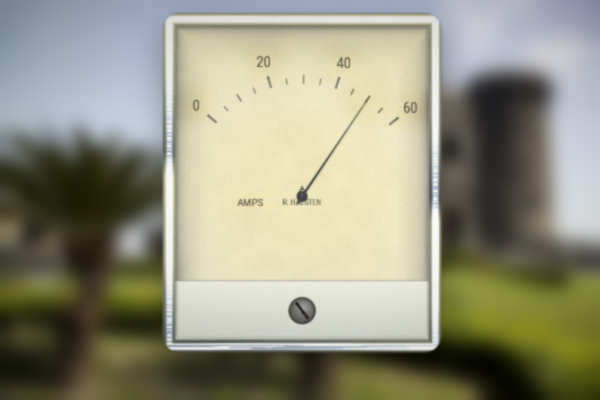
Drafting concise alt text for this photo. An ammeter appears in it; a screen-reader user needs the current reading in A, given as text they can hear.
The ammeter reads 50 A
